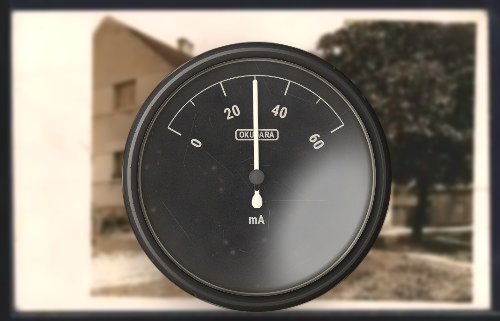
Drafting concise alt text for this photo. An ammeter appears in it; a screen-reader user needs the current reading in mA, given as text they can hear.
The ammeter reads 30 mA
